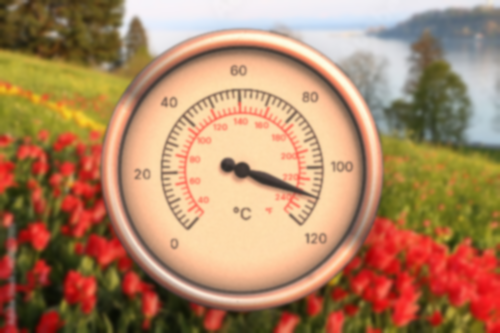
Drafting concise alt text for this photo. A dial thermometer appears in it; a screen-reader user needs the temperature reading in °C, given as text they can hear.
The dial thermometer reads 110 °C
